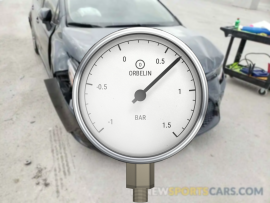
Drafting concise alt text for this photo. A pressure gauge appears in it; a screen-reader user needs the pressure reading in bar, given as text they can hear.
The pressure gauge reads 0.65 bar
